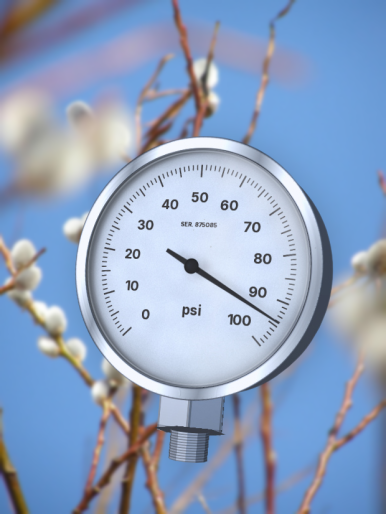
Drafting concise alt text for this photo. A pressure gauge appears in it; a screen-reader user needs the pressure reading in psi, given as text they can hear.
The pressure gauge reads 94 psi
